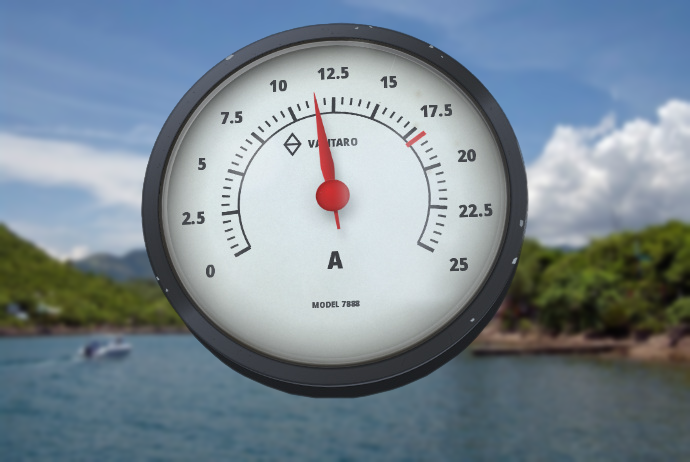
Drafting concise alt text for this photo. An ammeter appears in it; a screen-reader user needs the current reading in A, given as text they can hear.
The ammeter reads 11.5 A
